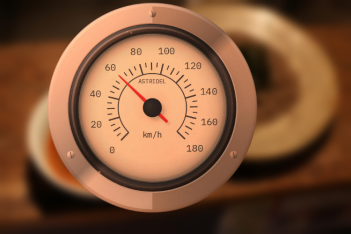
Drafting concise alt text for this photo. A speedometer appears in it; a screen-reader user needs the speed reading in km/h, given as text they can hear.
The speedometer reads 60 km/h
